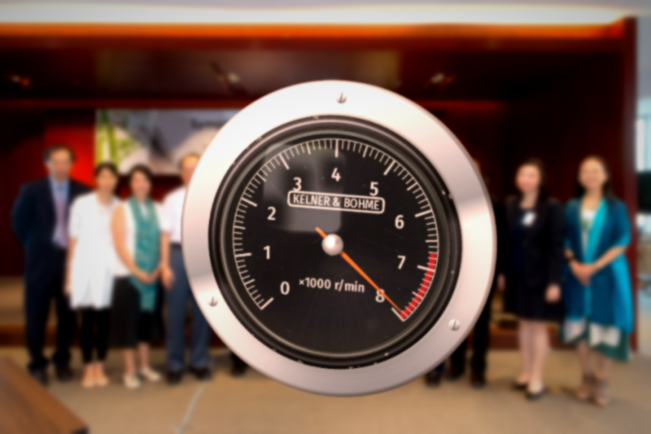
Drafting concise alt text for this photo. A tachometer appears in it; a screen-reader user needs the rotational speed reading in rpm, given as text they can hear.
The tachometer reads 7900 rpm
